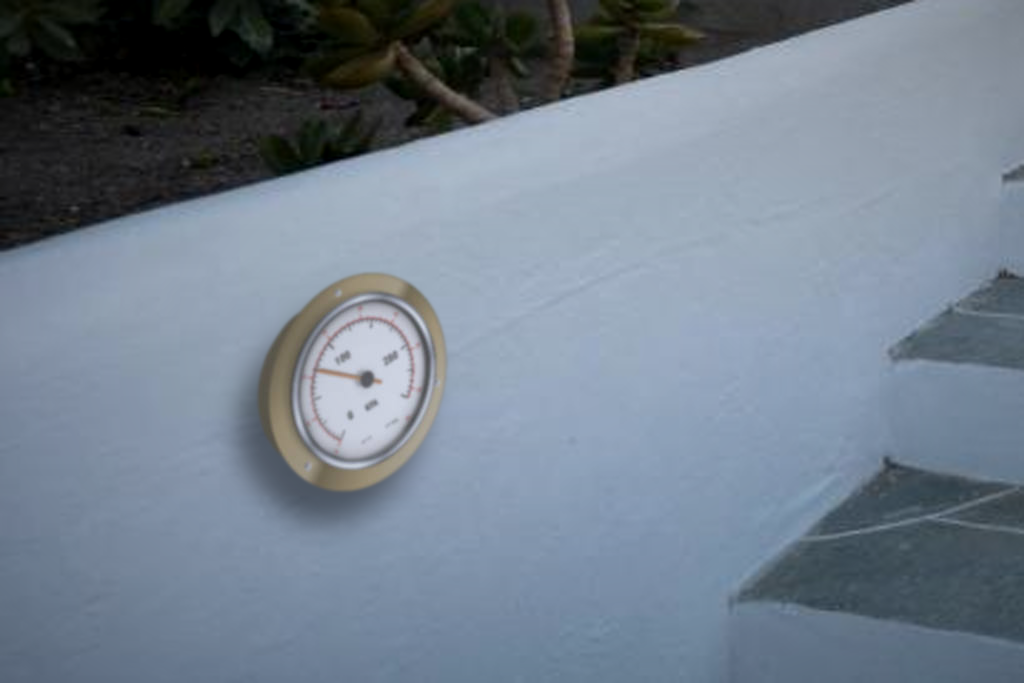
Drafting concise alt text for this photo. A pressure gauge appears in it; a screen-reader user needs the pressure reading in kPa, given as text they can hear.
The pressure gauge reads 75 kPa
